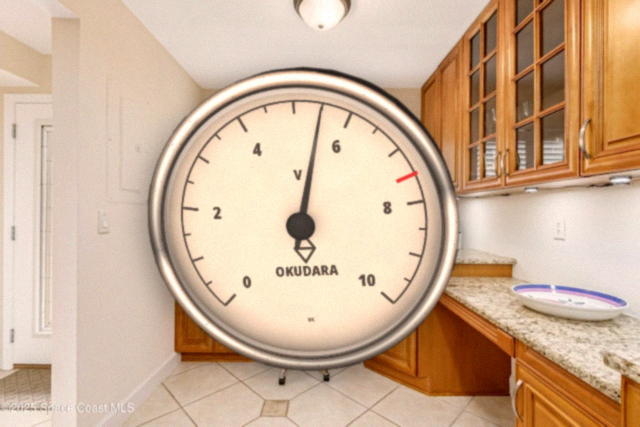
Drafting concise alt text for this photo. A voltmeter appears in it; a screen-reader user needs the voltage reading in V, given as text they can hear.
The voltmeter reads 5.5 V
